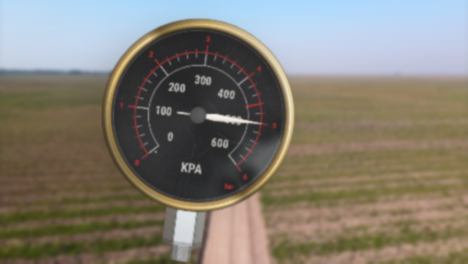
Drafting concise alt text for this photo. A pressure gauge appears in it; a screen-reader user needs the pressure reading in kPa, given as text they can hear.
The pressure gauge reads 500 kPa
